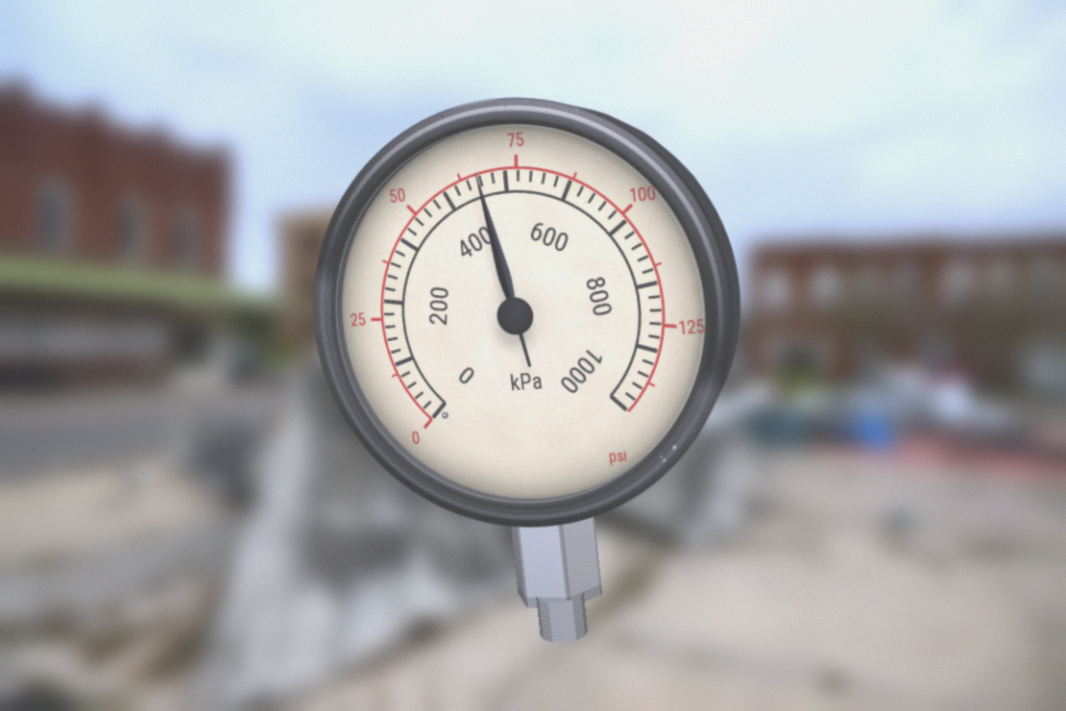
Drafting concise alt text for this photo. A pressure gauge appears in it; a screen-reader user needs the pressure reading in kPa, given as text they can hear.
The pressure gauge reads 460 kPa
